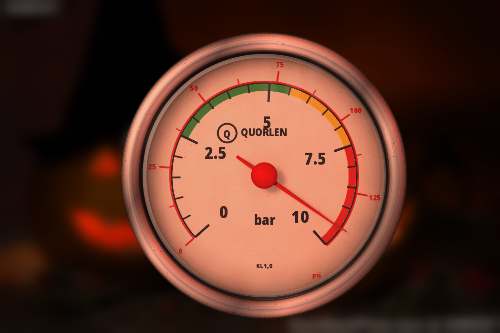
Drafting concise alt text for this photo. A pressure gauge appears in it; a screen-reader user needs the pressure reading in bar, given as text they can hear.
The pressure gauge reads 9.5 bar
